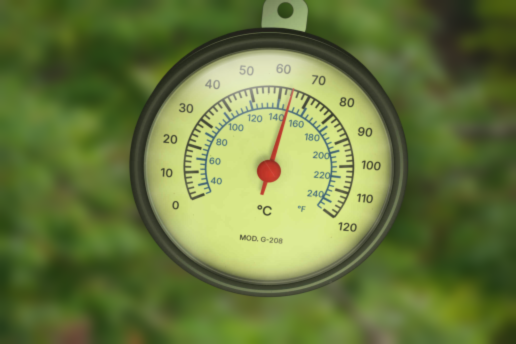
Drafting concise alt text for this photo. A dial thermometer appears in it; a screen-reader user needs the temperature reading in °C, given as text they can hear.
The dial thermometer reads 64 °C
